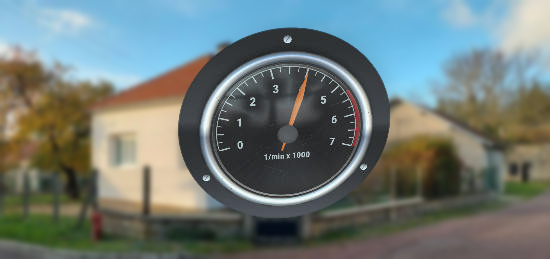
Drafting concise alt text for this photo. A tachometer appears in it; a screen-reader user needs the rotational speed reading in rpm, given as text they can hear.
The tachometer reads 4000 rpm
